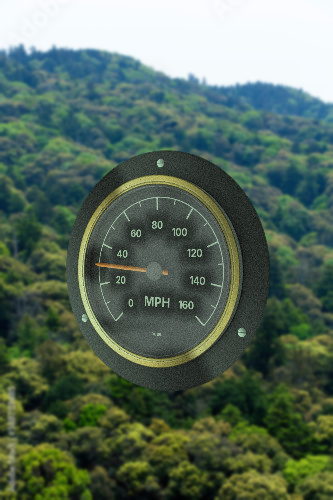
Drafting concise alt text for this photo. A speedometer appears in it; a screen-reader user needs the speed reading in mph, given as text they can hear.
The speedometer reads 30 mph
